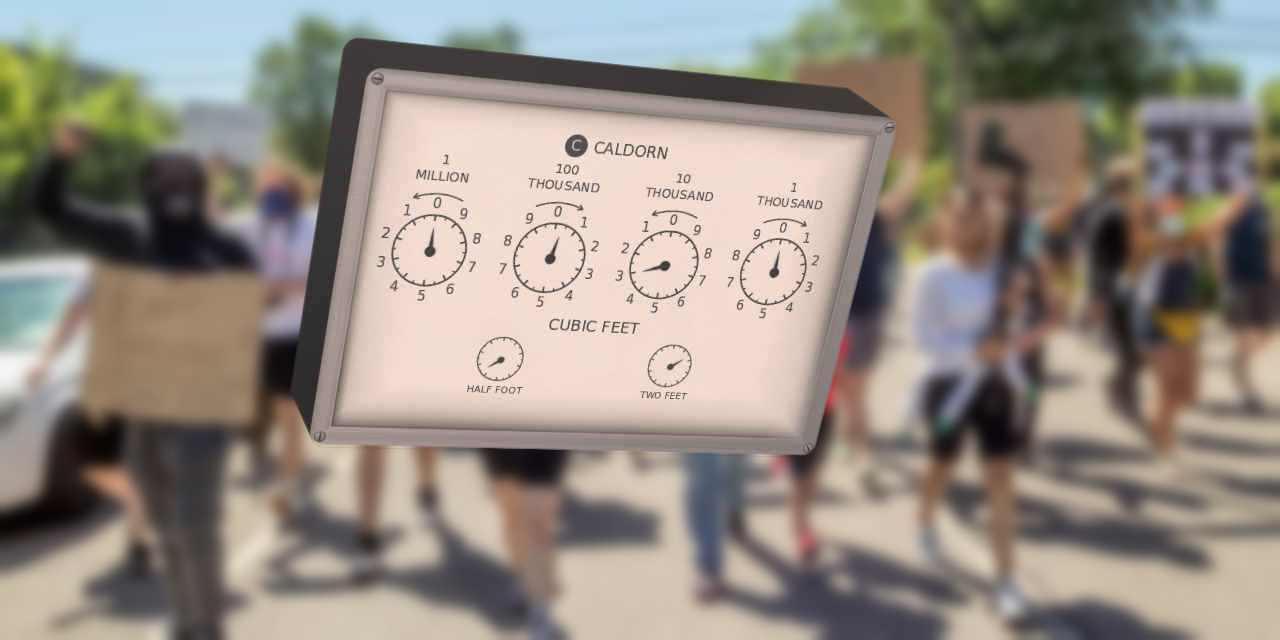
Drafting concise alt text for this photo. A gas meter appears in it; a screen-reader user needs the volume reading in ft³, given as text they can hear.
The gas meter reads 3000 ft³
